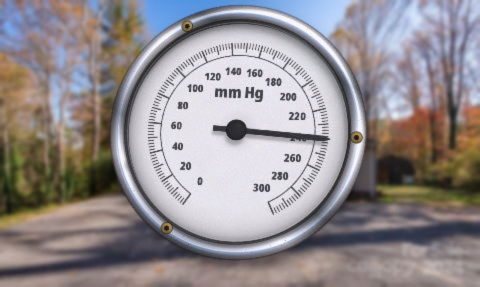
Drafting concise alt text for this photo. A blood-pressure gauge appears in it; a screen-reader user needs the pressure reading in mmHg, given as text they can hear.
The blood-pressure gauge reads 240 mmHg
